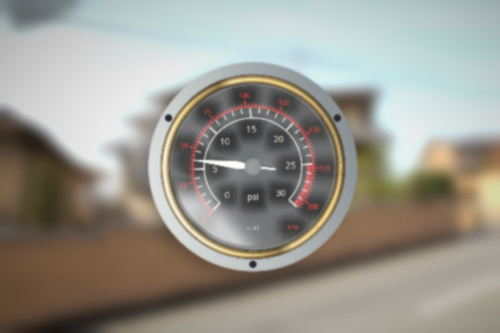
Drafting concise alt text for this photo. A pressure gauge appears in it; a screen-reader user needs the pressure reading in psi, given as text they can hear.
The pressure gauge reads 6 psi
